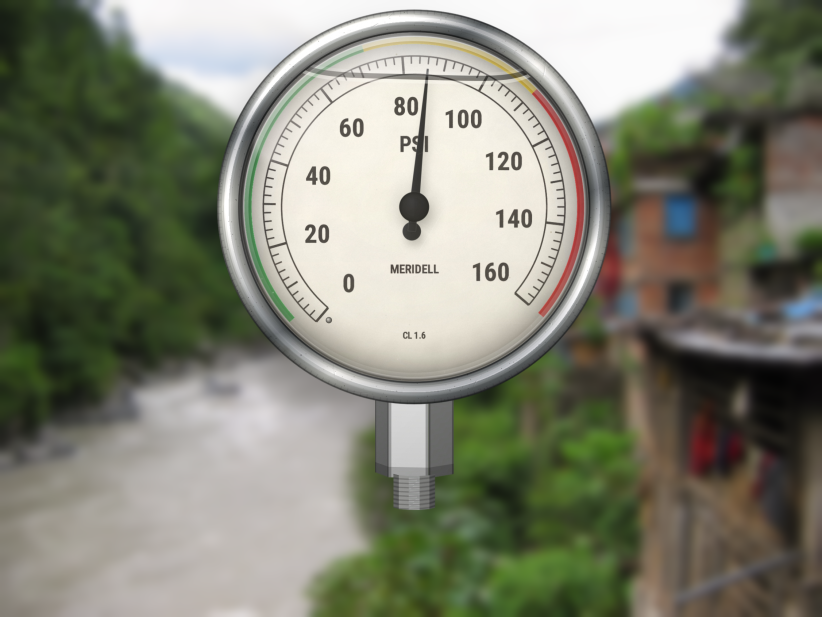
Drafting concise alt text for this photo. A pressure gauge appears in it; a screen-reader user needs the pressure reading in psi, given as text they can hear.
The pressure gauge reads 86 psi
